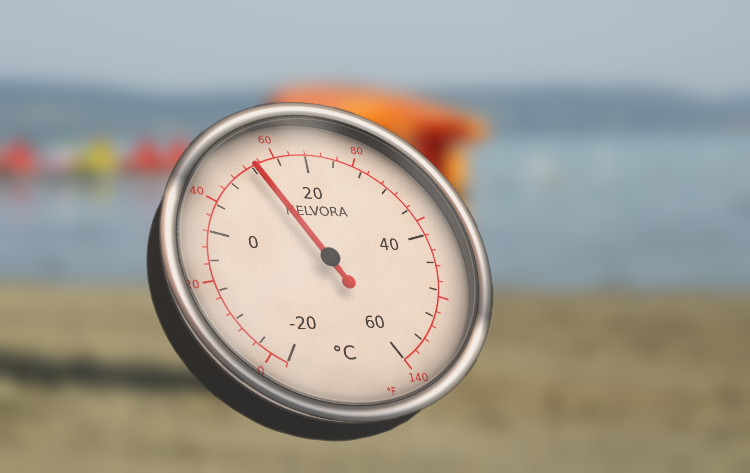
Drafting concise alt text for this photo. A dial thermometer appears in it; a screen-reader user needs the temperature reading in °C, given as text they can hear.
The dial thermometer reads 12 °C
